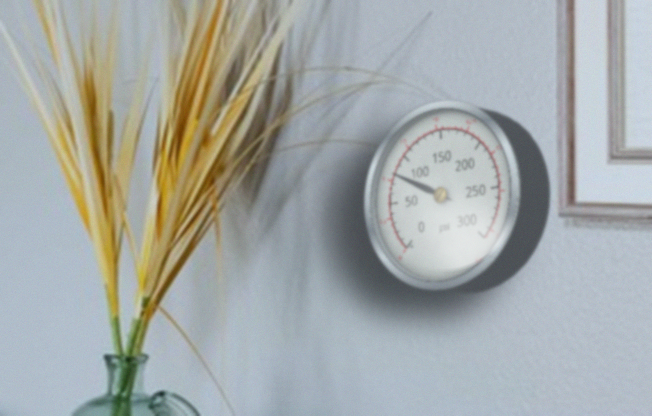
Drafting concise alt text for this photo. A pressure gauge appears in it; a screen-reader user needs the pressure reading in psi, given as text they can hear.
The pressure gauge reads 80 psi
